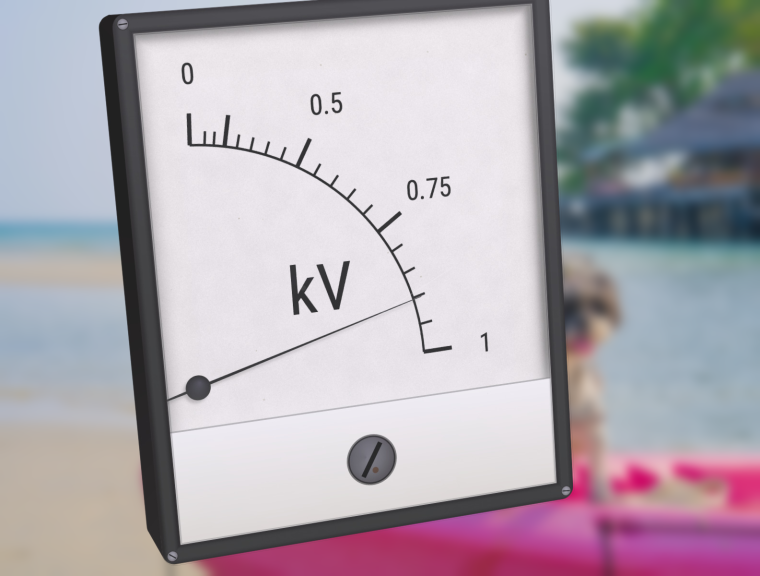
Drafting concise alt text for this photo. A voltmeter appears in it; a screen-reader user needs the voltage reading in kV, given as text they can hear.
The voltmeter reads 0.9 kV
